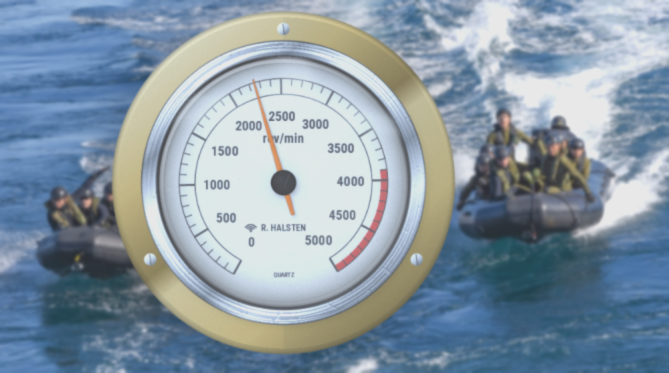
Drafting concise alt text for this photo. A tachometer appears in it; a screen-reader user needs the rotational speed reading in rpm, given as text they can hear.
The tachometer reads 2250 rpm
